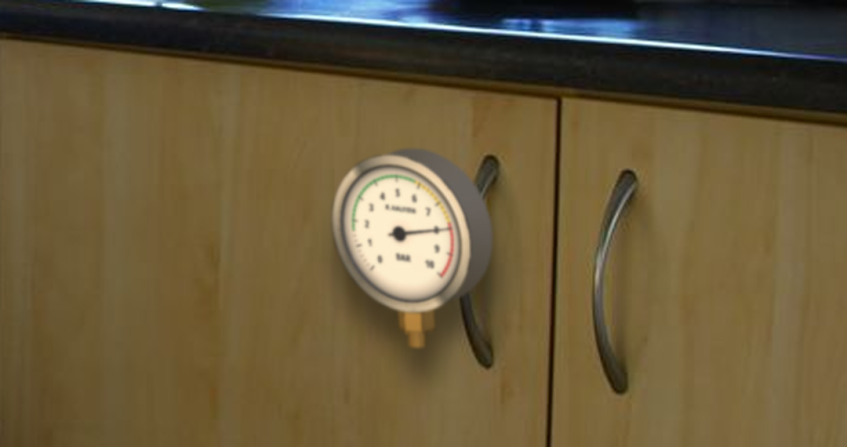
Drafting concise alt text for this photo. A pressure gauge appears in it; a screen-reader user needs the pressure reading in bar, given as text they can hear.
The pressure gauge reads 8 bar
